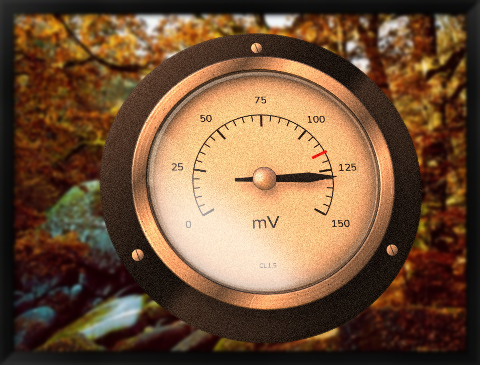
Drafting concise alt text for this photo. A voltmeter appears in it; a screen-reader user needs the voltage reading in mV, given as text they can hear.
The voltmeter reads 130 mV
